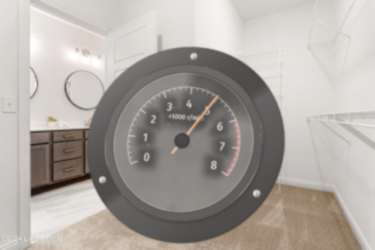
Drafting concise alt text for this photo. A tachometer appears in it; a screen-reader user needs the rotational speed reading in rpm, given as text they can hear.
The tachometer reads 5000 rpm
